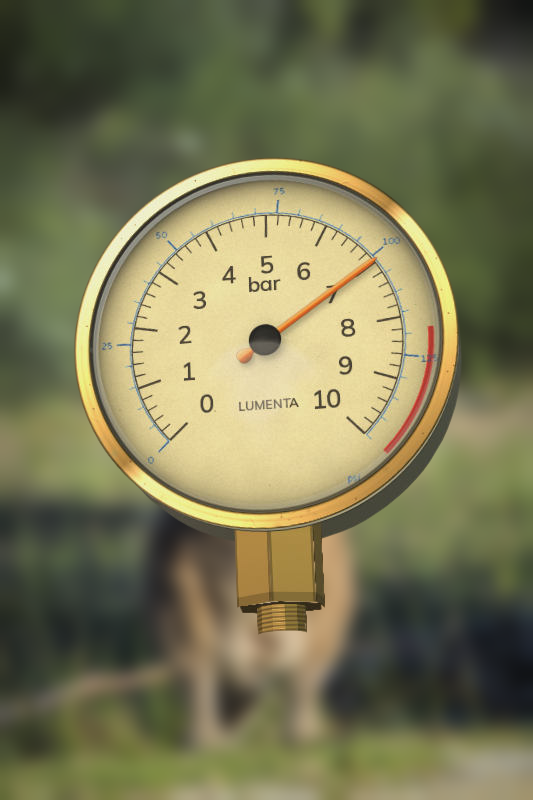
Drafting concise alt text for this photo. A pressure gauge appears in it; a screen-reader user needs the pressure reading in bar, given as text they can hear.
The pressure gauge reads 7 bar
